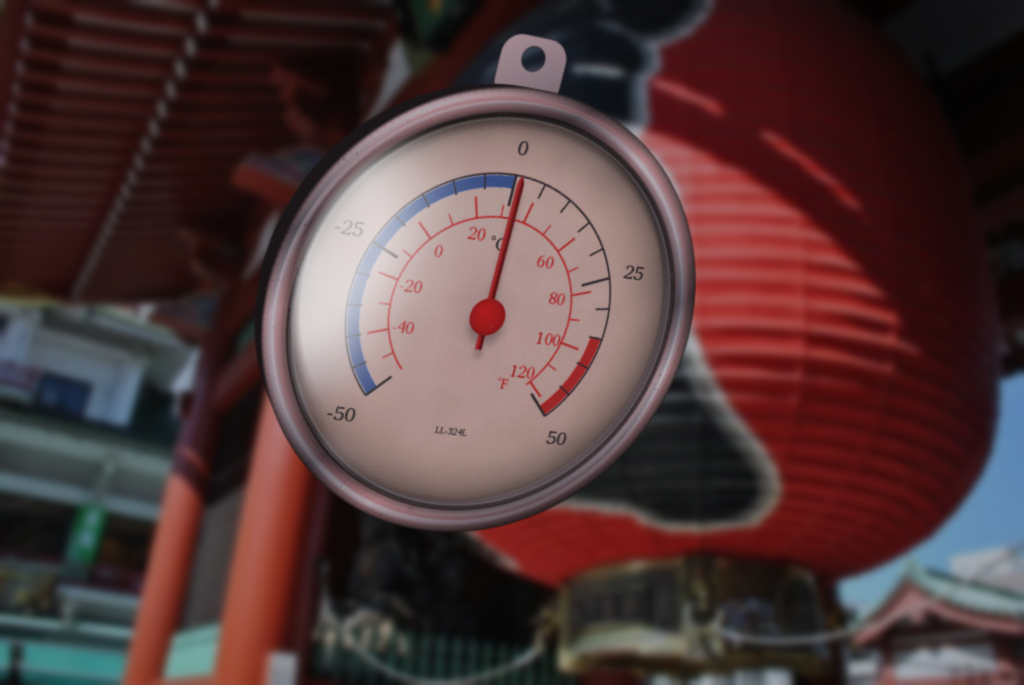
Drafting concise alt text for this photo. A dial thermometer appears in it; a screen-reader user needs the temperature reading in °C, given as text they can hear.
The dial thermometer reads 0 °C
